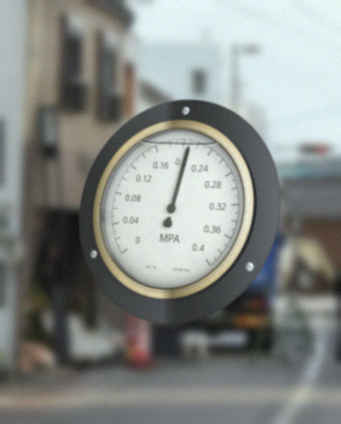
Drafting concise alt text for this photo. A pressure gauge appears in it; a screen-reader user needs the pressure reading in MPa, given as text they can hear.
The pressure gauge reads 0.21 MPa
